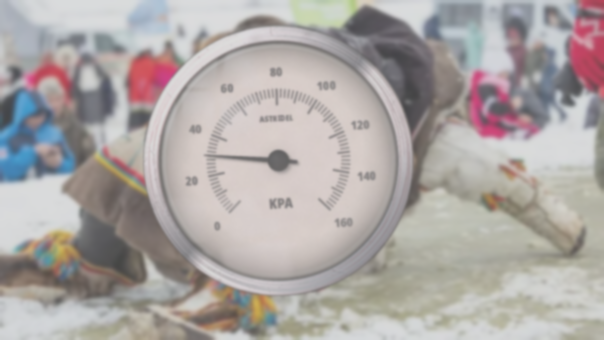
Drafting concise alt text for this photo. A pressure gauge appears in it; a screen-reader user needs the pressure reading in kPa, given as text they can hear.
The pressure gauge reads 30 kPa
